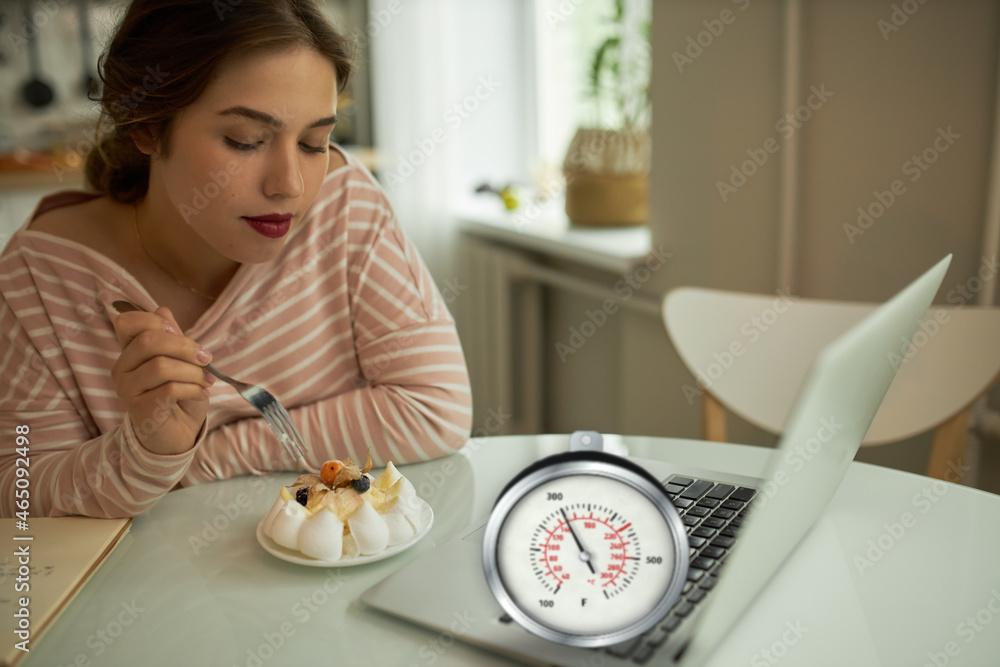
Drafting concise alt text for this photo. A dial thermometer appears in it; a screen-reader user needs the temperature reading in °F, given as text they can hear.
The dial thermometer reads 300 °F
